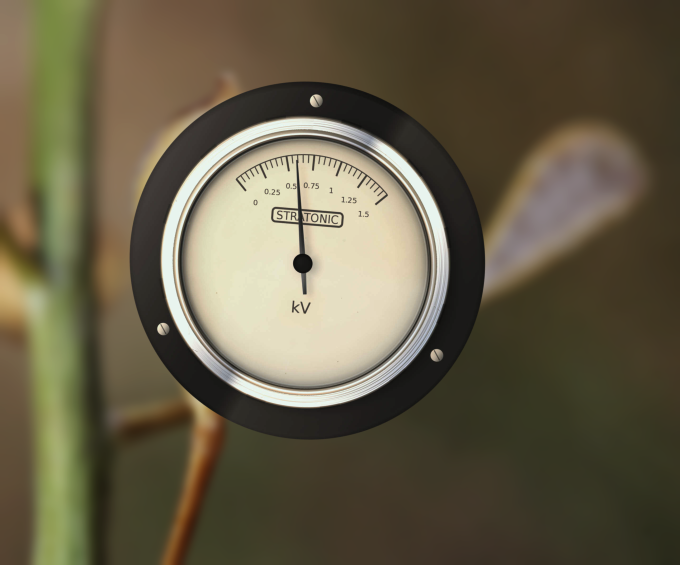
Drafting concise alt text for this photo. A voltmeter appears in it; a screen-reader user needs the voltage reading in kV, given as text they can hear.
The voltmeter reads 0.6 kV
